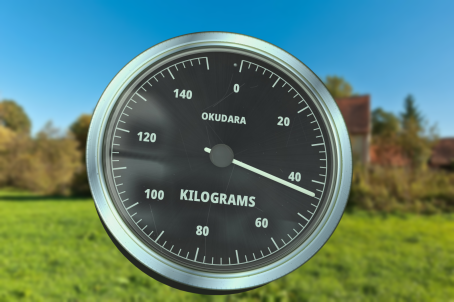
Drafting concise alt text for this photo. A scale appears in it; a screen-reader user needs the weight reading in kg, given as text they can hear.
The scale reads 44 kg
